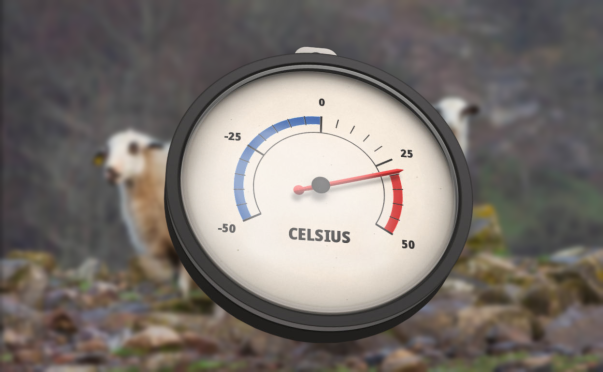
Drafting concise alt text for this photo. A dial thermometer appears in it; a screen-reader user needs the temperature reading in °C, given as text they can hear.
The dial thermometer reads 30 °C
